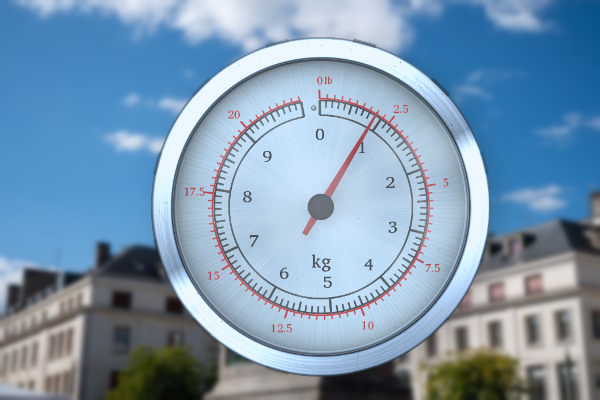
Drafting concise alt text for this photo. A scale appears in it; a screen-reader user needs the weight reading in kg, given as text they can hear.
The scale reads 0.9 kg
